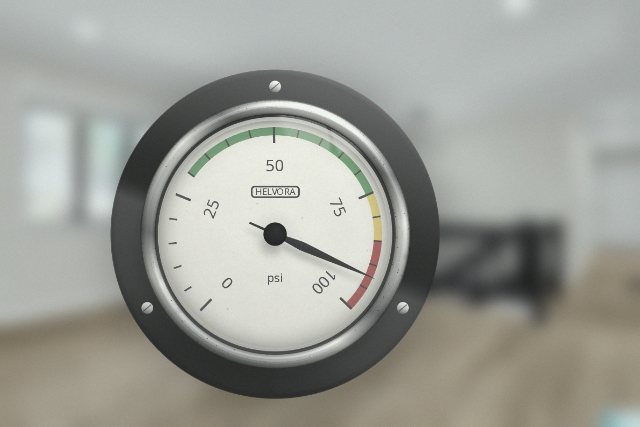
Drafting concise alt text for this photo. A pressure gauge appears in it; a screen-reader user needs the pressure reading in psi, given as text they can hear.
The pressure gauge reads 92.5 psi
